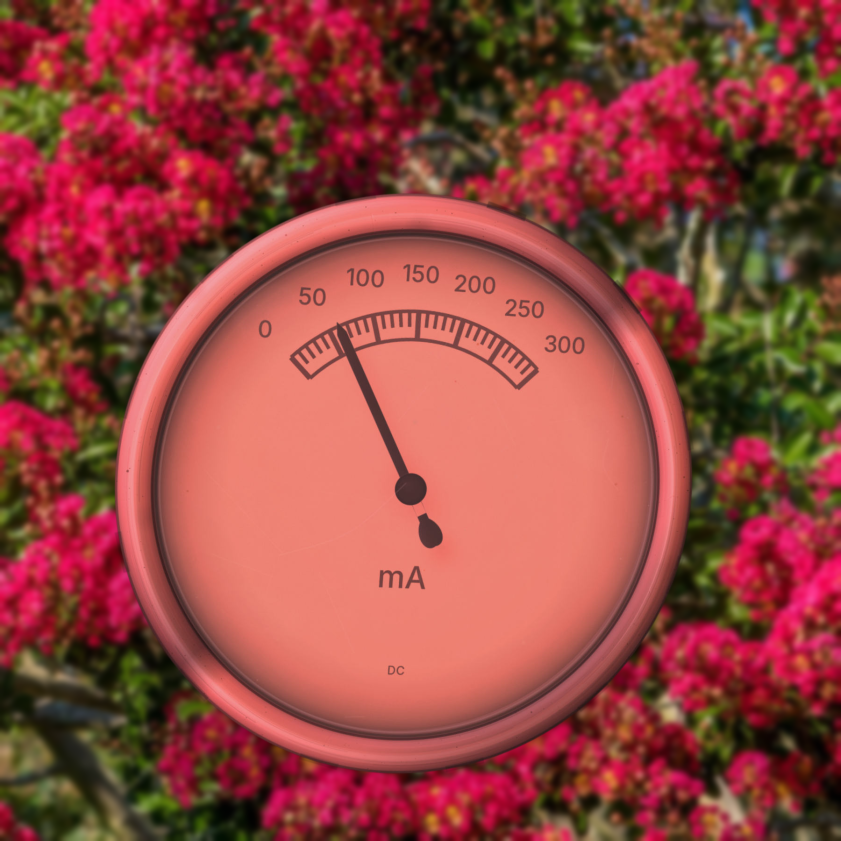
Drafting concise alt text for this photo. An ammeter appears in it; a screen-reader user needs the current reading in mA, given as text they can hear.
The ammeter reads 60 mA
